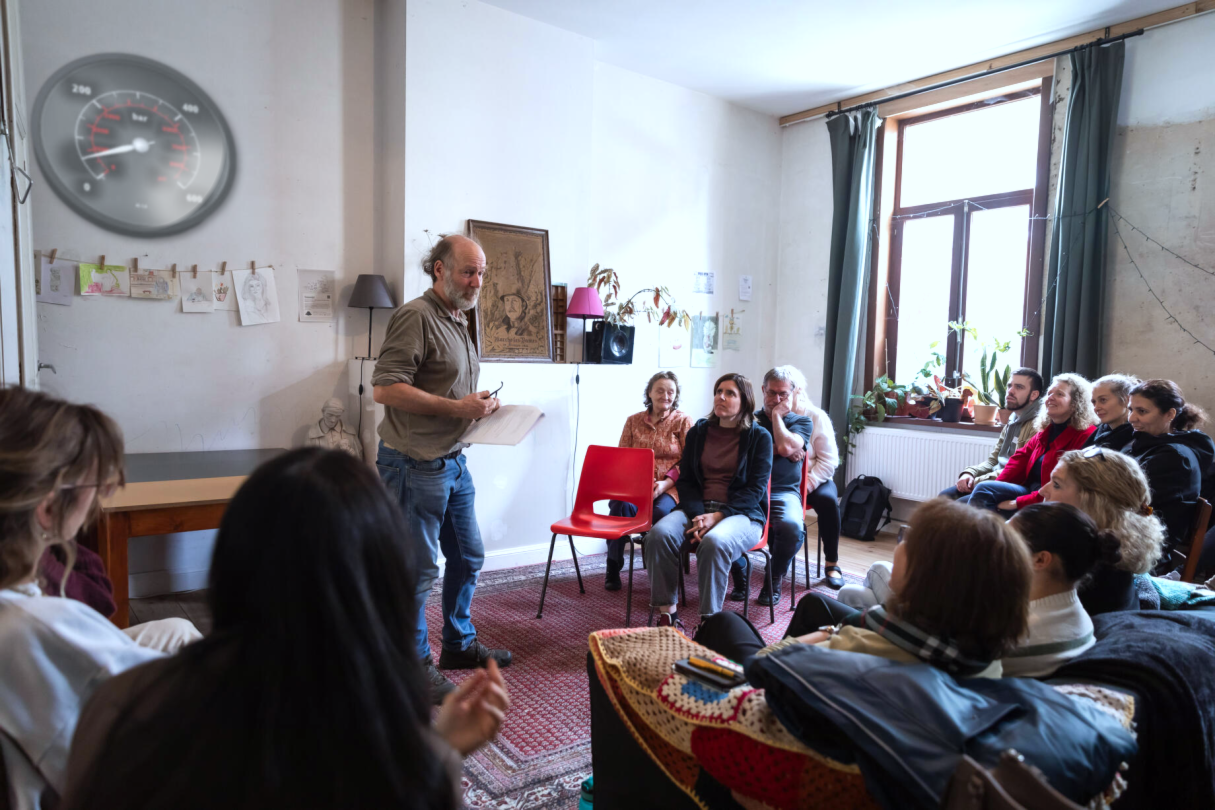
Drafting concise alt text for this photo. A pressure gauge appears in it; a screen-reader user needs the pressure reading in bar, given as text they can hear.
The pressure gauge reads 50 bar
